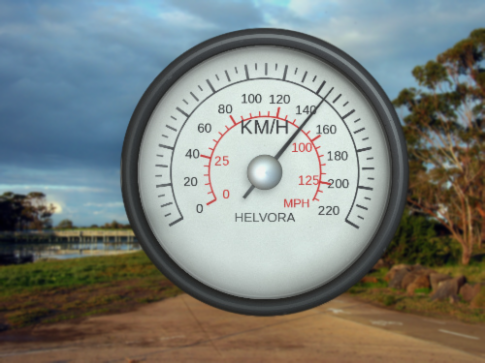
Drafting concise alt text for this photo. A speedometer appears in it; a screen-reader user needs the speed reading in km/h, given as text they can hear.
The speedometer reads 145 km/h
